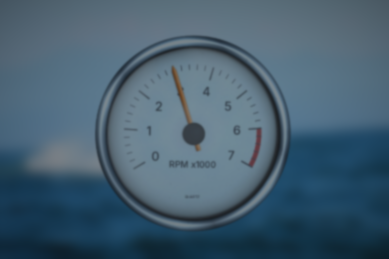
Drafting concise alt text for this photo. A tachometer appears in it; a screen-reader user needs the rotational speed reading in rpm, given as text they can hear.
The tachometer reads 3000 rpm
